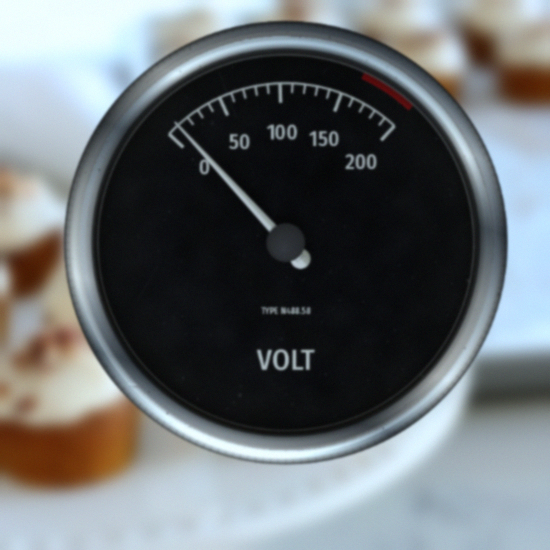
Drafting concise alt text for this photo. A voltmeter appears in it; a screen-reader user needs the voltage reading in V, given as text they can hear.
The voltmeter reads 10 V
